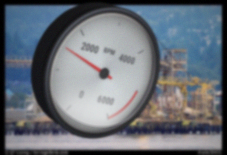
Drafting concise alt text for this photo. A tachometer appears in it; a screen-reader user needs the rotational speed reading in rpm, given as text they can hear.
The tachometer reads 1500 rpm
